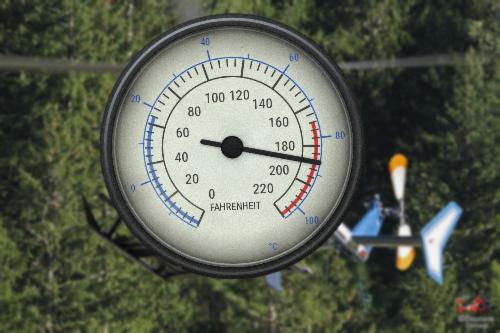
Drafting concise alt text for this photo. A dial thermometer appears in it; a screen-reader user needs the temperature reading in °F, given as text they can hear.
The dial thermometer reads 188 °F
